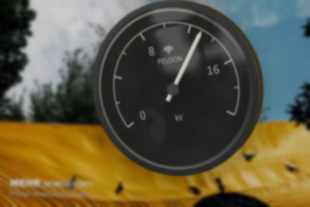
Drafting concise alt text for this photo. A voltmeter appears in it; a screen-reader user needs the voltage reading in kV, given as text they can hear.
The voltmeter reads 13 kV
